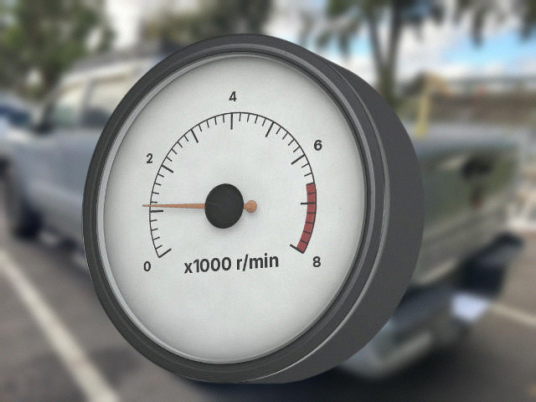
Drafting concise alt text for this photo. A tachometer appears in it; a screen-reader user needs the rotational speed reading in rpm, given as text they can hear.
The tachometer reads 1100 rpm
